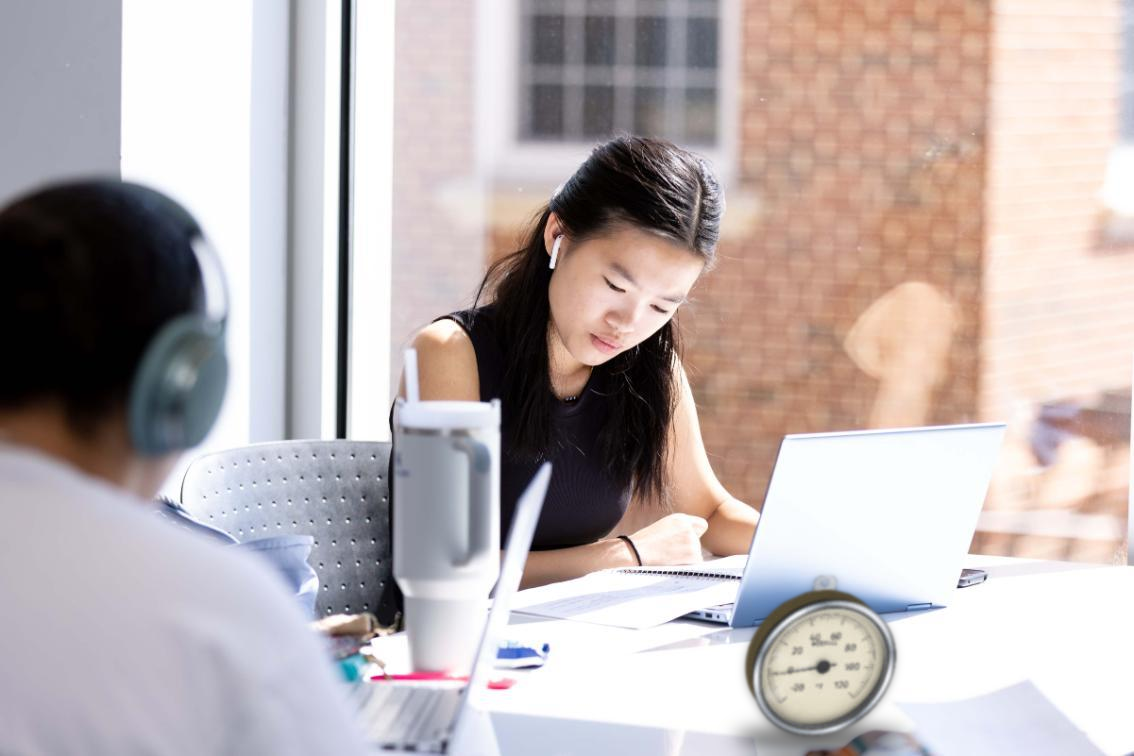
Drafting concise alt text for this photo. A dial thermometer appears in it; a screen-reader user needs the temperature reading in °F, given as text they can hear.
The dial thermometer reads 0 °F
